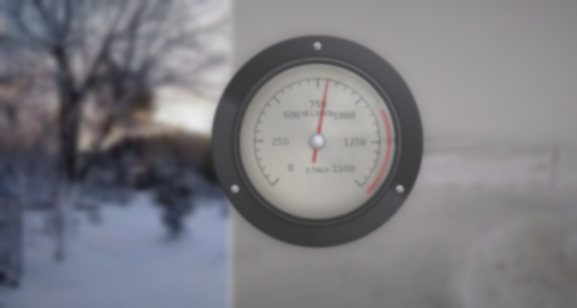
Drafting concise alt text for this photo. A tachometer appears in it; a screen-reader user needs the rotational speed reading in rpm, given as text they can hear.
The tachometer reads 800 rpm
